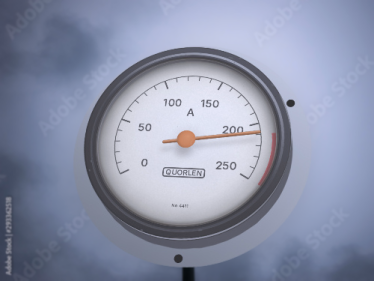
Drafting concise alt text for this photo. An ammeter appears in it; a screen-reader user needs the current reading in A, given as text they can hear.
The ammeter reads 210 A
